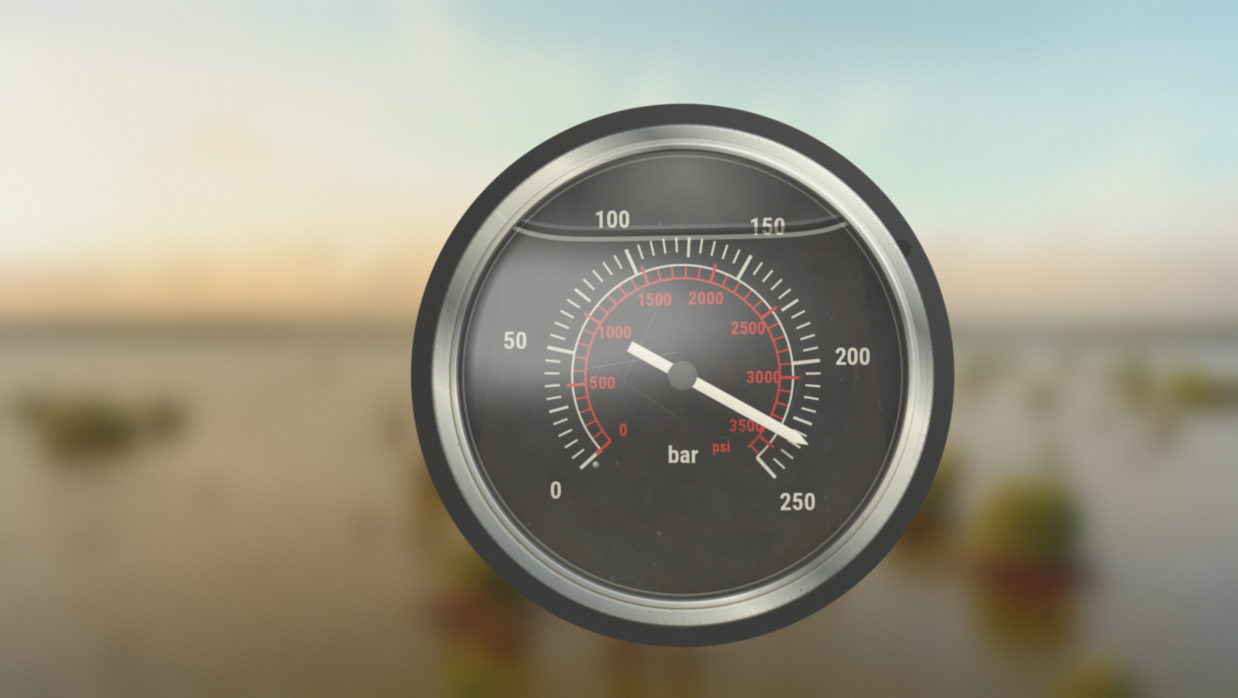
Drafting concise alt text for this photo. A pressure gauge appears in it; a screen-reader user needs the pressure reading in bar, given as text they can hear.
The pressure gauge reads 232.5 bar
